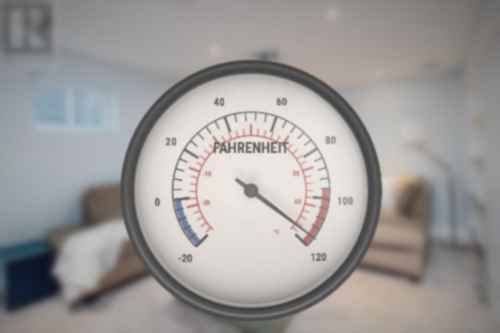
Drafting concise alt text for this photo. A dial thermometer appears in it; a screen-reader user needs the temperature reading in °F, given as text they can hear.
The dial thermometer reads 116 °F
